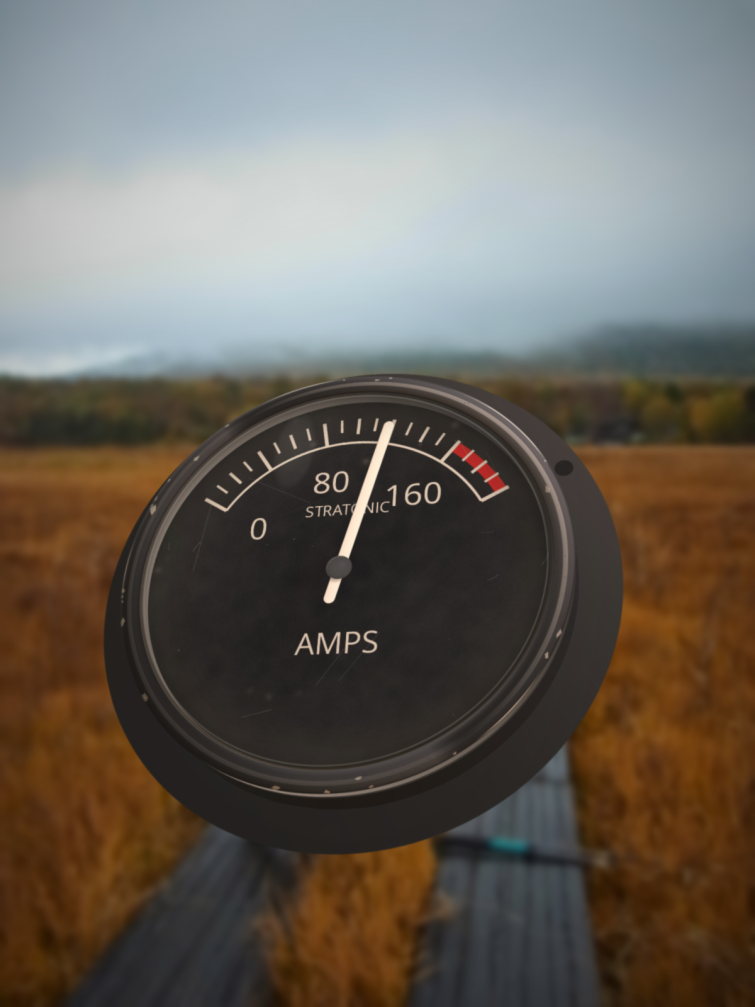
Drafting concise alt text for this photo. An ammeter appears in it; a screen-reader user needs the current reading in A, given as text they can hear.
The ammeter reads 120 A
